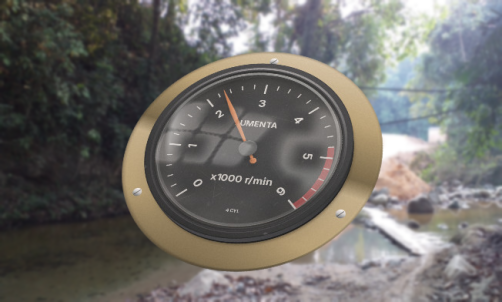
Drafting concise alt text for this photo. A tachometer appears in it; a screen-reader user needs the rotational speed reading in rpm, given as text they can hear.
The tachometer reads 2300 rpm
